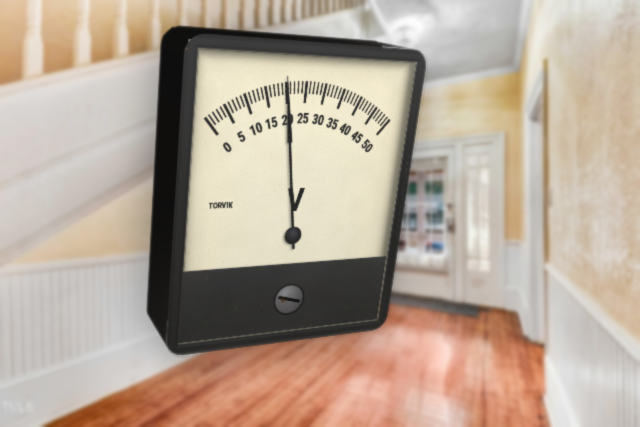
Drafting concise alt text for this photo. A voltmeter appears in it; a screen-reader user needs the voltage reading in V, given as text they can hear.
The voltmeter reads 20 V
